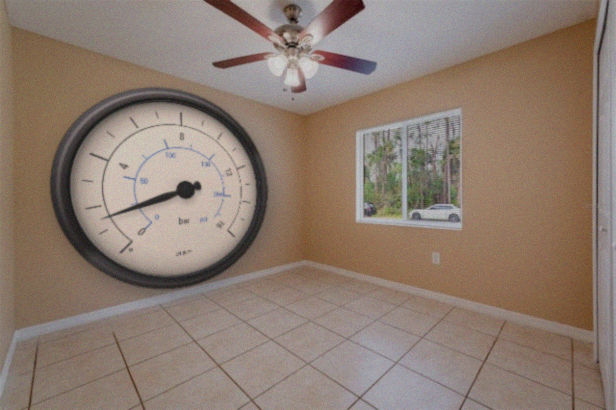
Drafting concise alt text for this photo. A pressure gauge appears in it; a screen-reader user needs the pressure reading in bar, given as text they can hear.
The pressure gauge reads 1.5 bar
